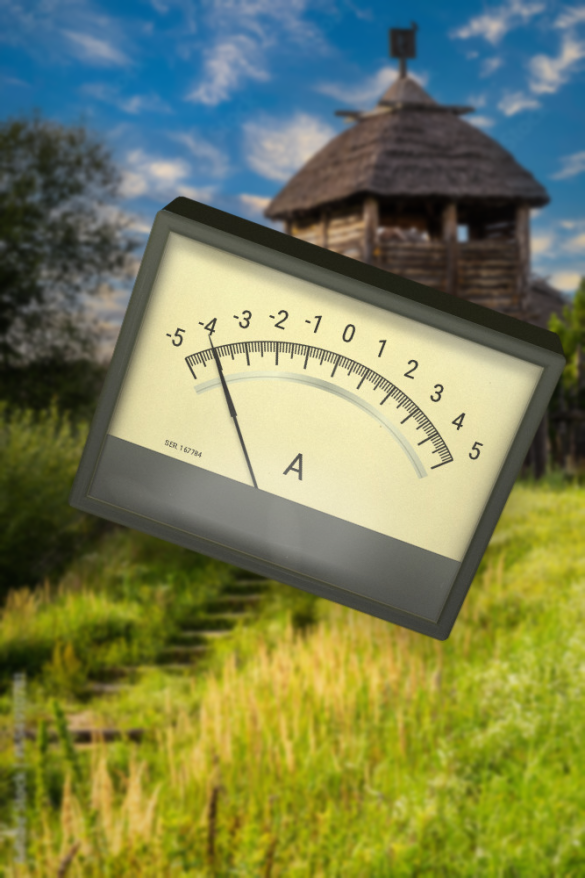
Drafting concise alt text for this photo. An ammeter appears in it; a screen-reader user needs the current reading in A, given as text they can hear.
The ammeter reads -4 A
